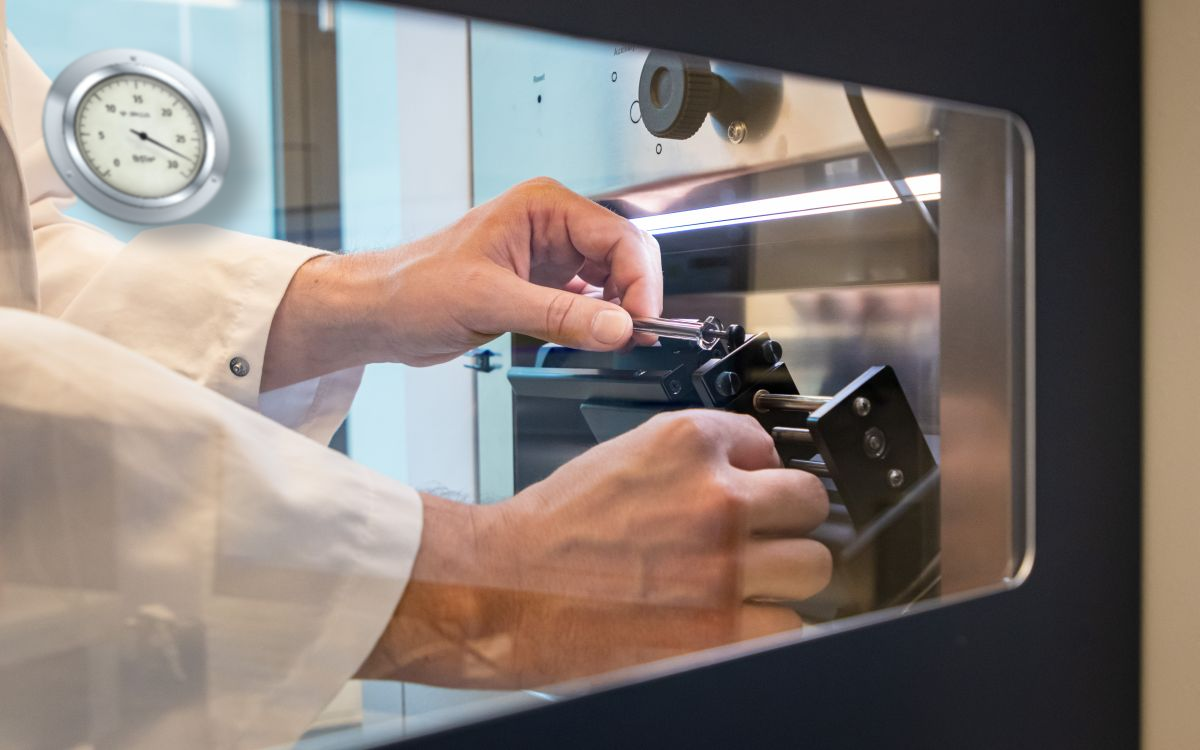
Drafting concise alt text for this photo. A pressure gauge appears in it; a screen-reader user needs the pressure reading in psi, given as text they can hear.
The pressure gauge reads 28 psi
